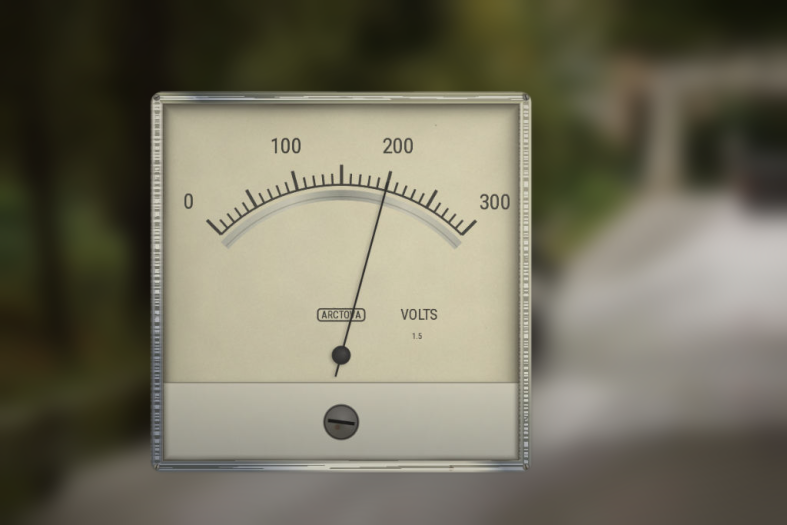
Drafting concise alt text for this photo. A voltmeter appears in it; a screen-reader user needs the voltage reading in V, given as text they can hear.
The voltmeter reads 200 V
